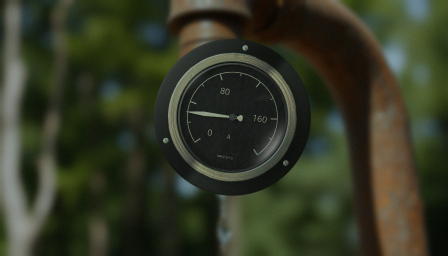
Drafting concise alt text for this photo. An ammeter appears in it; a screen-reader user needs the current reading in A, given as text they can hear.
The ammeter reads 30 A
